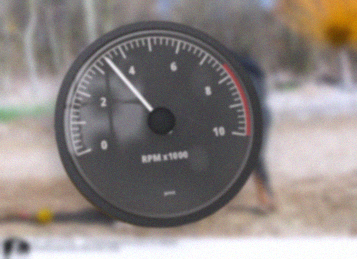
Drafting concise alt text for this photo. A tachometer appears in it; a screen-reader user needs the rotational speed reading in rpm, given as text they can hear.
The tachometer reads 3400 rpm
